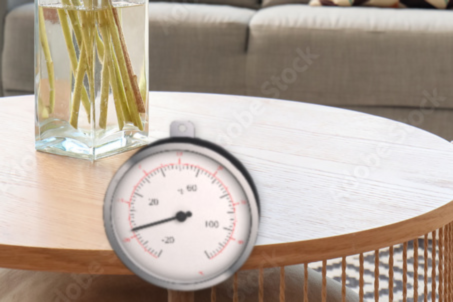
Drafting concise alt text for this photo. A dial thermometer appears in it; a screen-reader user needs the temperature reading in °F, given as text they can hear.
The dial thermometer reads 0 °F
